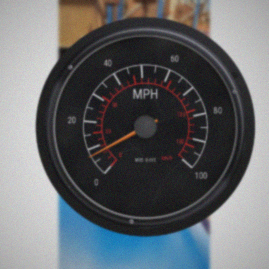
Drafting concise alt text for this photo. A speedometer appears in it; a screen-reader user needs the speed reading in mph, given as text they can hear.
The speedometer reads 7.5 mph
